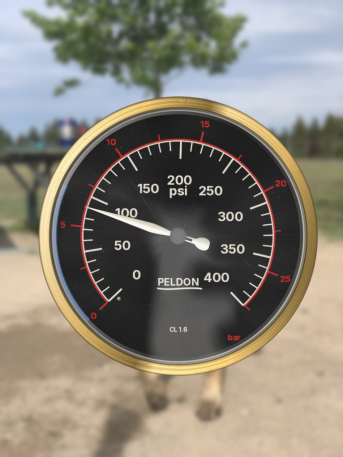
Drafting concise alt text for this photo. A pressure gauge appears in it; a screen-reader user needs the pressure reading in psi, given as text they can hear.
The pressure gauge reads 90 psi
